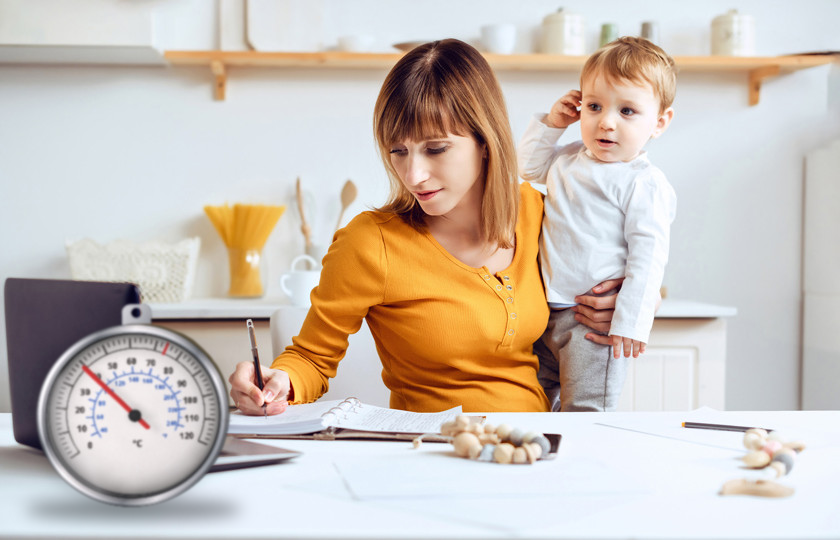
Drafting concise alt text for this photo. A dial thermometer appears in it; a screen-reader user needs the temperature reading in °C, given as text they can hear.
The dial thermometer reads 40 °C
